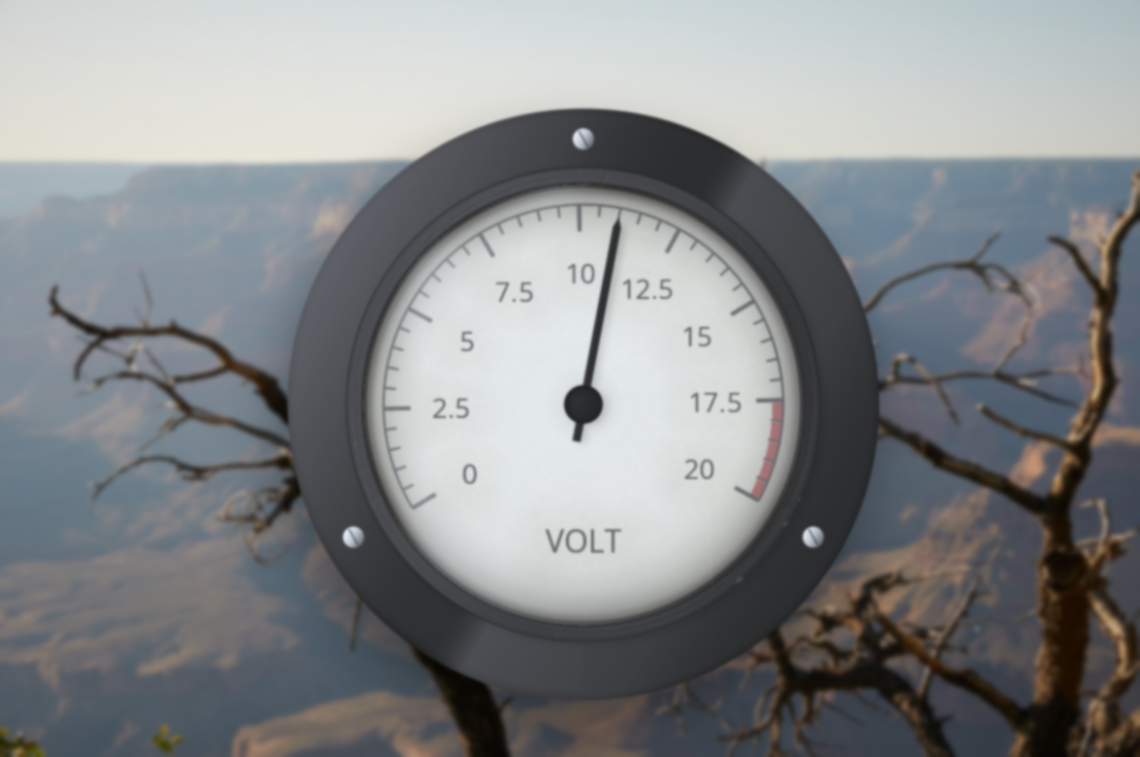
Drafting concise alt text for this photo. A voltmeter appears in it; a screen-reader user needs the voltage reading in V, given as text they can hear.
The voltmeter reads 11 V
